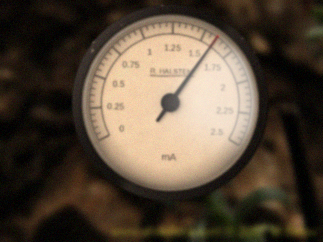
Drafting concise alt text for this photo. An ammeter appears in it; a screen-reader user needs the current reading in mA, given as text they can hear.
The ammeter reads 1.6 mA
